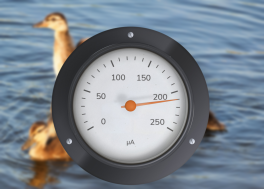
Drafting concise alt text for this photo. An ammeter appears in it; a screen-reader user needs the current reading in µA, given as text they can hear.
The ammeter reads 210 µA
